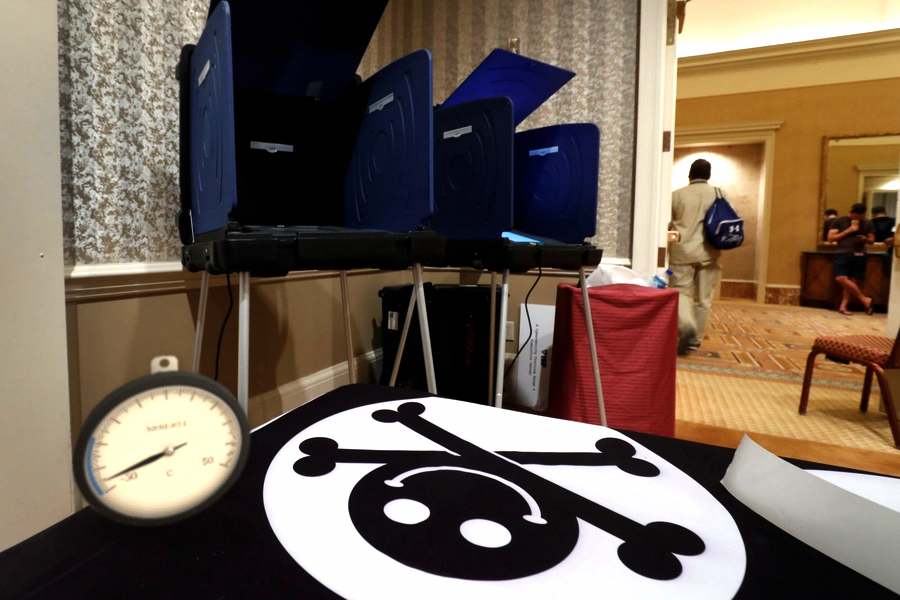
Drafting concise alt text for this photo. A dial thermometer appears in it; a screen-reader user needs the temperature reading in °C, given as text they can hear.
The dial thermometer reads -45 °C
